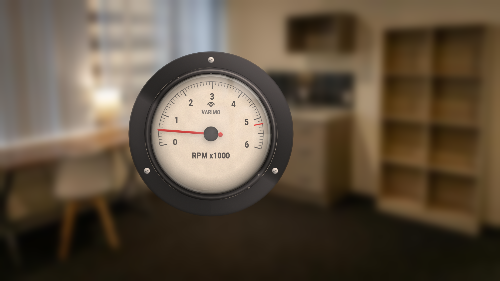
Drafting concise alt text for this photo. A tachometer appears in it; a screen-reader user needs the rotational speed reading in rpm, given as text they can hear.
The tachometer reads 500 rpm
